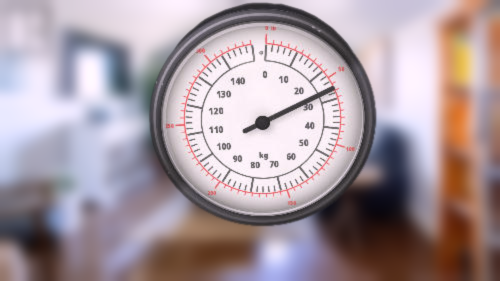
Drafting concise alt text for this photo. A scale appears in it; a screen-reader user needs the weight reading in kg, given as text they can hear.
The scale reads 26 kg
